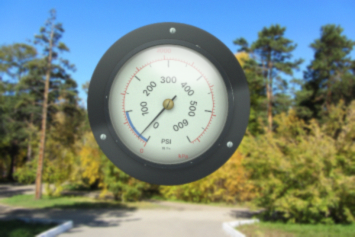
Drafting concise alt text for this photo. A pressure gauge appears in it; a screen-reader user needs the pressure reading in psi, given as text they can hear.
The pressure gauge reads 25 psi
